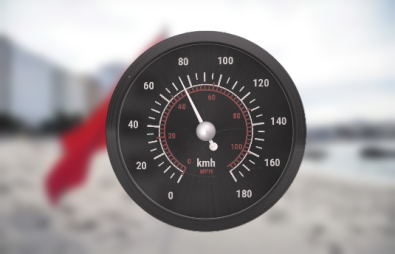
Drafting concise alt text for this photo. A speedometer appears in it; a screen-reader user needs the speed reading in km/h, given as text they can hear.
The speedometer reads 75 km/h
